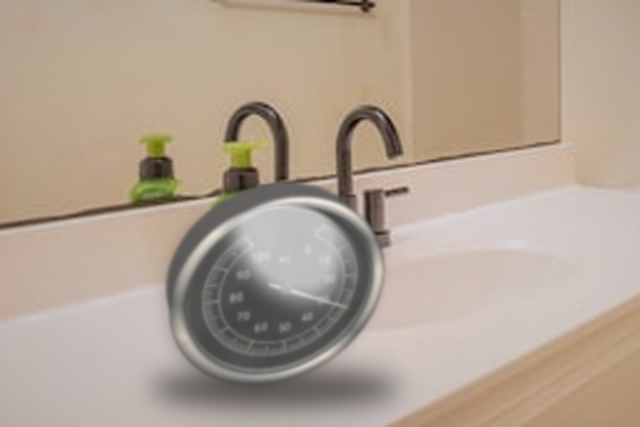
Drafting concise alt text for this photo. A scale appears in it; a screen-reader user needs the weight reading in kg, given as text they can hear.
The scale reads 30 kg
